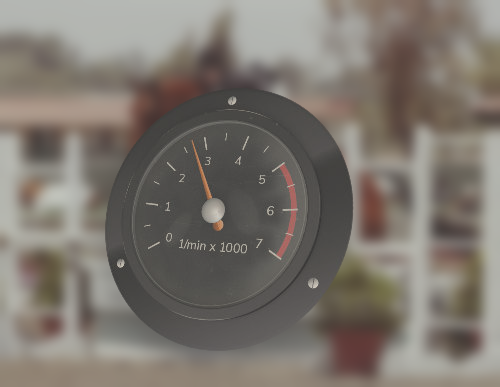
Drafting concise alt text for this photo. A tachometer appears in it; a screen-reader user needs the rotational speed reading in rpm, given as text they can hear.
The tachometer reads 2750 rpm
